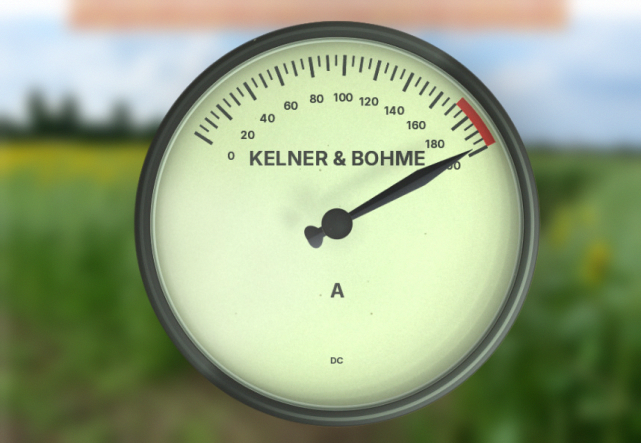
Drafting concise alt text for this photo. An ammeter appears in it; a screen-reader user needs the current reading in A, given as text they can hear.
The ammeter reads 197.5 A
